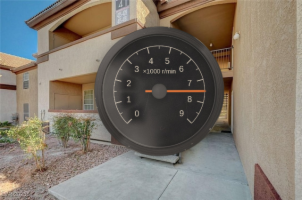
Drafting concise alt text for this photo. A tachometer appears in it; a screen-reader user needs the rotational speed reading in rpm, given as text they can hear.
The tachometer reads 7500 rpm
